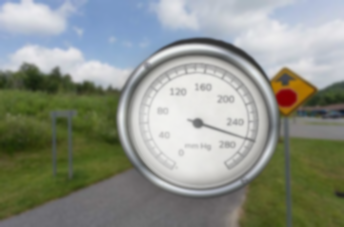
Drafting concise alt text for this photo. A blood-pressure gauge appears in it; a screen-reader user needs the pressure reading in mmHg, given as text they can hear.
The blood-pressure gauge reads 260 mmHg
